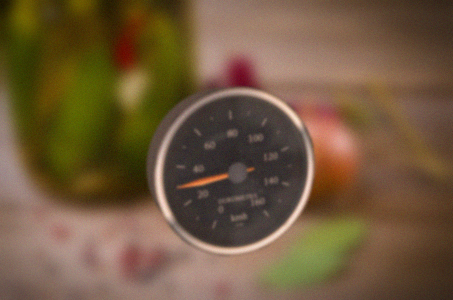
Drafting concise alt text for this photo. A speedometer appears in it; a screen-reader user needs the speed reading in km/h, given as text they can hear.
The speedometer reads 30 km/h
